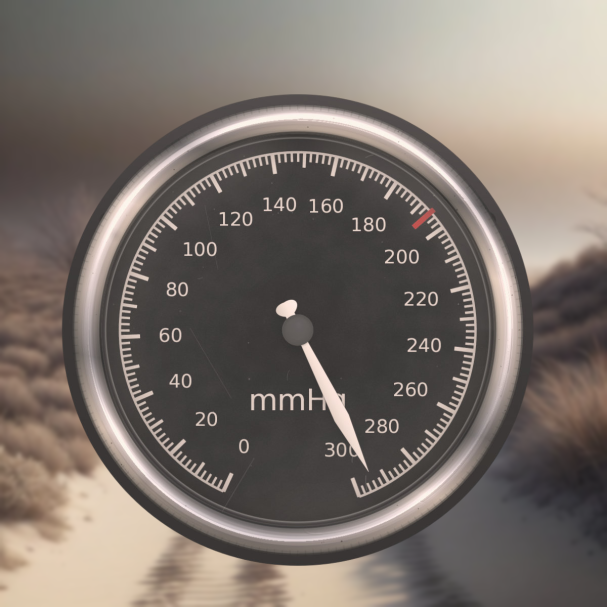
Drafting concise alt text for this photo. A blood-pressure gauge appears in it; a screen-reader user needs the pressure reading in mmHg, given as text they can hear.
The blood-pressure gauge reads 294 mmHg
